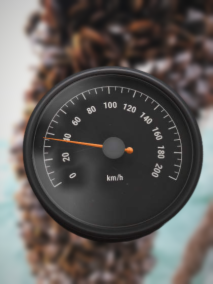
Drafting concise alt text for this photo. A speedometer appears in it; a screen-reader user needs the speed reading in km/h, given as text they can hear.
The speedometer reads 35 km/h
